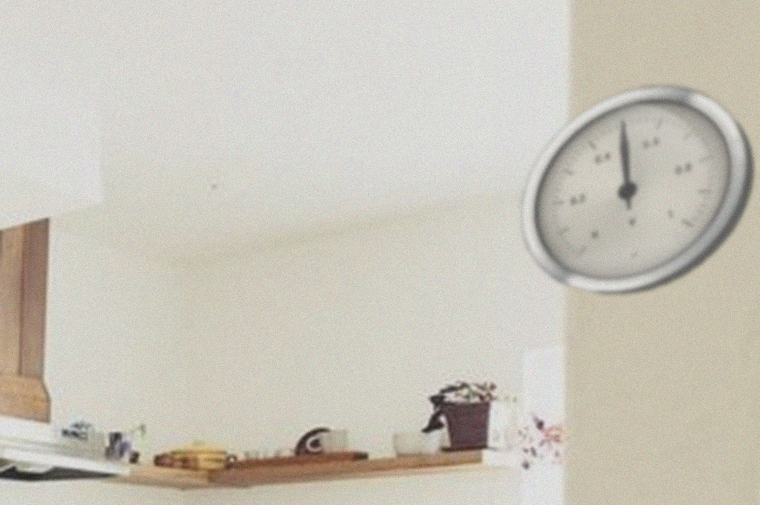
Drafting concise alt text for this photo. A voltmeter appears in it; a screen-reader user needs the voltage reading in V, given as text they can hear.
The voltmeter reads 0.5 V
